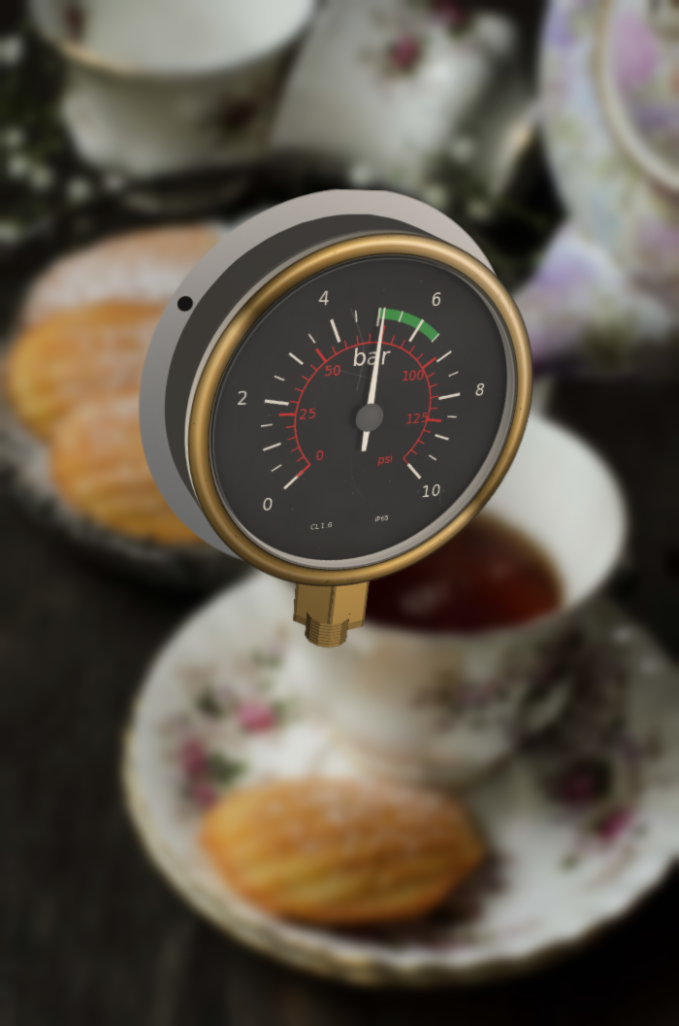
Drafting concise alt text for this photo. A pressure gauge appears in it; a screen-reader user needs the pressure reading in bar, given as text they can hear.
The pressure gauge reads 5 bar
